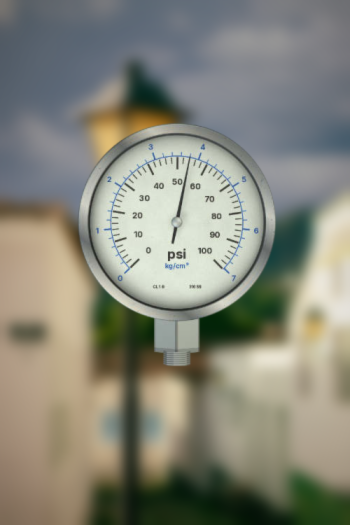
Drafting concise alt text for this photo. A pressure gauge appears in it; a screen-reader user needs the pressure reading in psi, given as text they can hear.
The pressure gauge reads 54 psi
